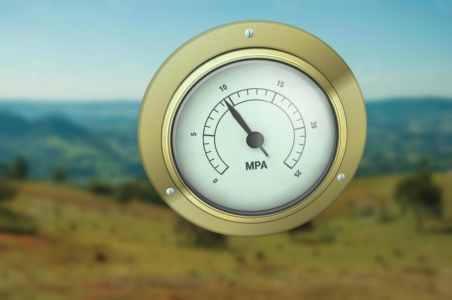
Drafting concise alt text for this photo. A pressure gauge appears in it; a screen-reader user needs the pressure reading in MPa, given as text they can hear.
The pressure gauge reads 9.5 MPa
